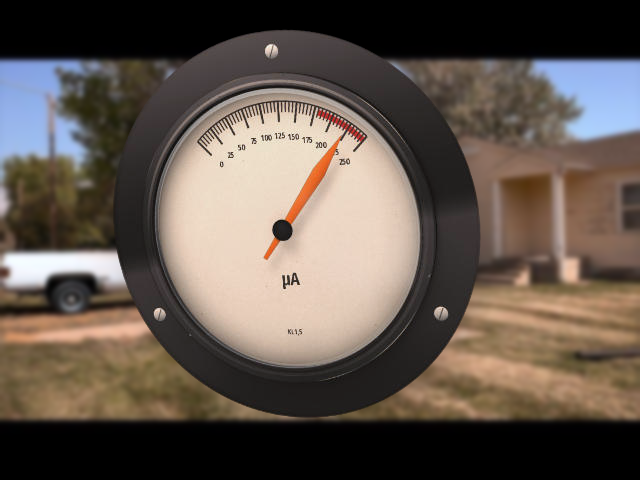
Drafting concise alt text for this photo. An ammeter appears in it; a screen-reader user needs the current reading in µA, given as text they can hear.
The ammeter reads 225 µA
